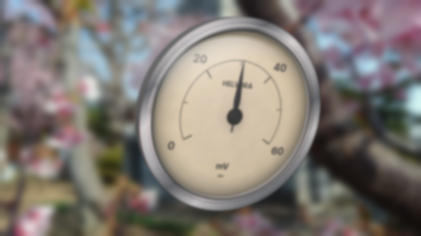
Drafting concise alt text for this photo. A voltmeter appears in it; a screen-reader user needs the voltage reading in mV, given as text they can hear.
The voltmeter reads 30 mV
